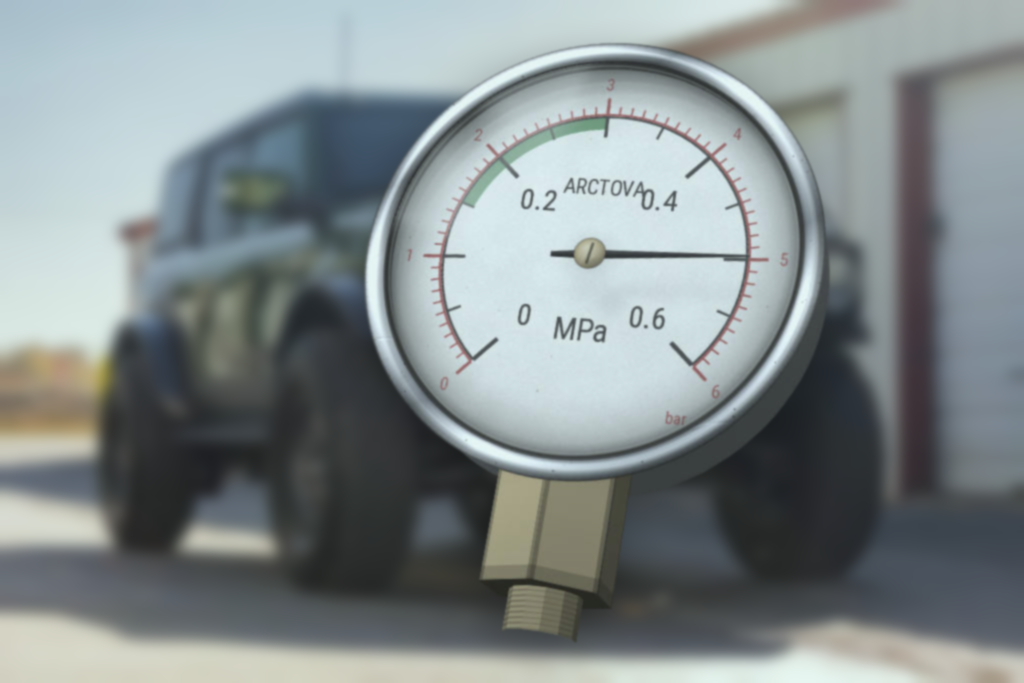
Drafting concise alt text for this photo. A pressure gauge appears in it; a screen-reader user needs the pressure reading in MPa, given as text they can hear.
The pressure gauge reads 0.5 MPa
